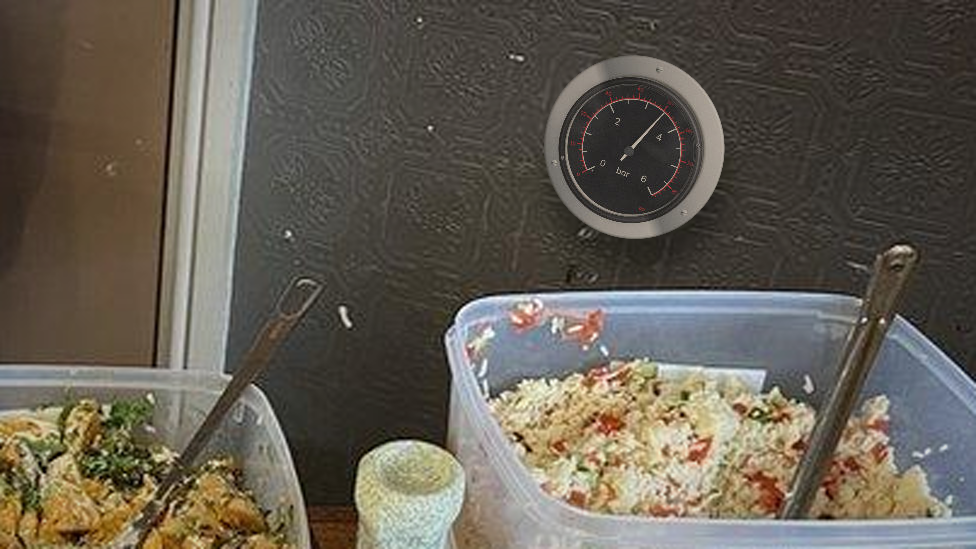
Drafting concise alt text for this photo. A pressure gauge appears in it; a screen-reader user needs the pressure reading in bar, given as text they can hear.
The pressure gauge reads 3.5 bar
